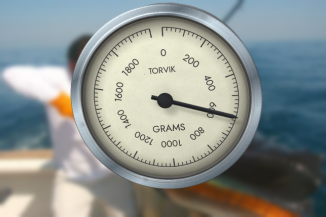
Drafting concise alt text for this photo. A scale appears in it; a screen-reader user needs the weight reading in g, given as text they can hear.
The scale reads 600 g
